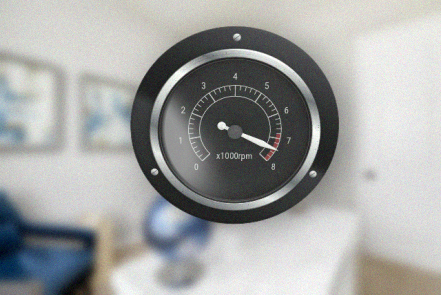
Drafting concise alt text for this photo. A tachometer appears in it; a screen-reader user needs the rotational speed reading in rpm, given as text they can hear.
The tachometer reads 7400 rpm
